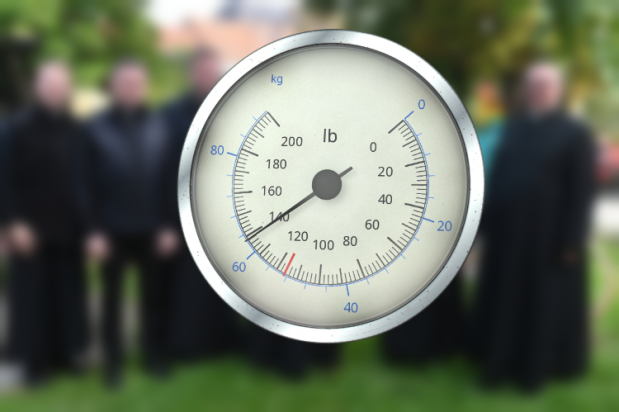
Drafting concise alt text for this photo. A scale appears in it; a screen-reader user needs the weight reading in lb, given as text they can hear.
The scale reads 138 lb
